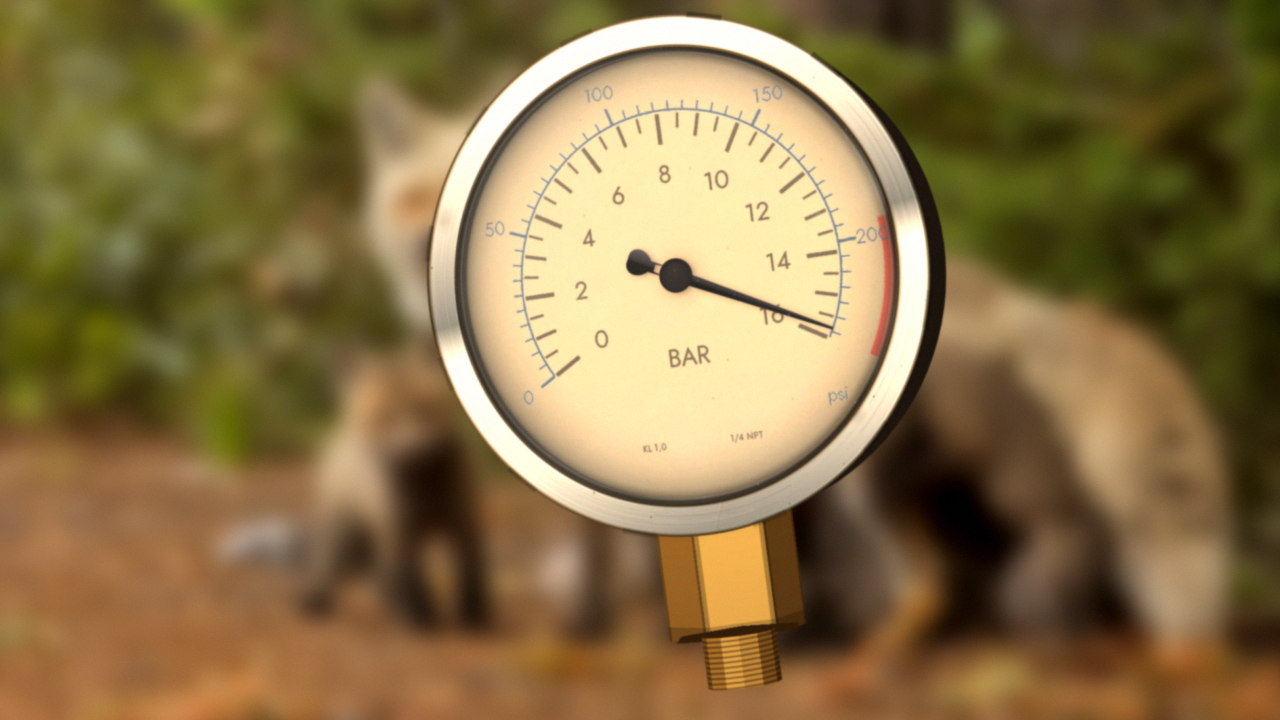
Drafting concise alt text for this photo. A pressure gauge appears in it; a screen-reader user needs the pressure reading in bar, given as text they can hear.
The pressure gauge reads 15.75 bar
